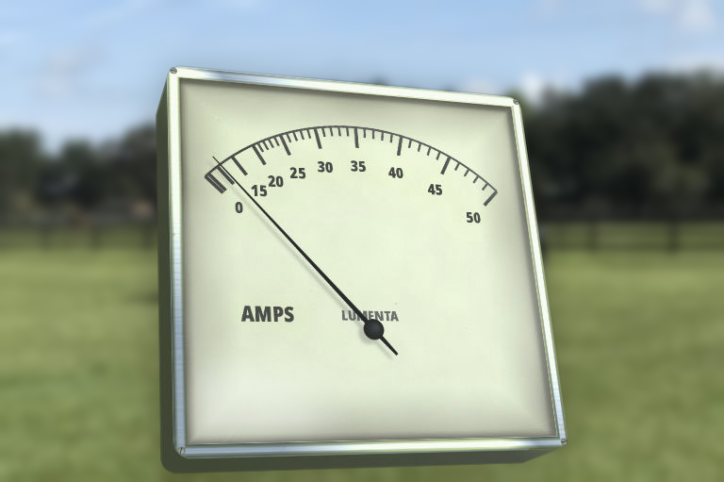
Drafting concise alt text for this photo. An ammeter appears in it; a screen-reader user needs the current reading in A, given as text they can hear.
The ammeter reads 10 A
